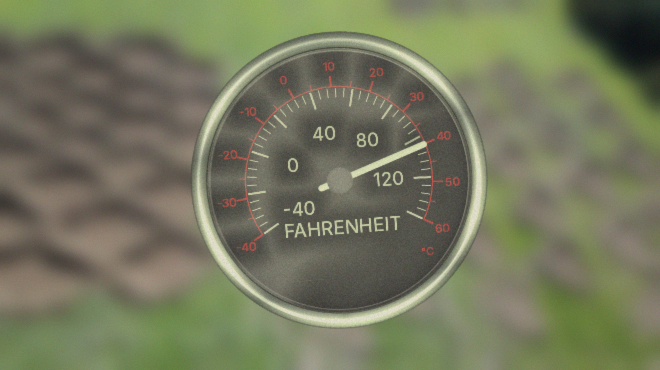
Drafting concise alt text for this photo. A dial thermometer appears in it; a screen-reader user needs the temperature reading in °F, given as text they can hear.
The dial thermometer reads 104 °F
